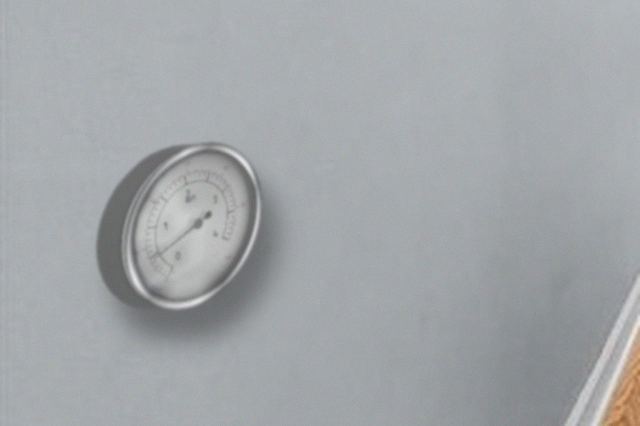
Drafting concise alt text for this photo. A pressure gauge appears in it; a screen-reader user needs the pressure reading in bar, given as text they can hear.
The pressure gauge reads 0.5 bar
